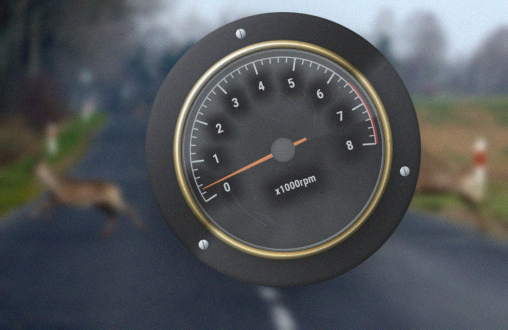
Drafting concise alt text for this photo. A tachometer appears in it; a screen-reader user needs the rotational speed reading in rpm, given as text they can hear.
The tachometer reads 300 rpm
